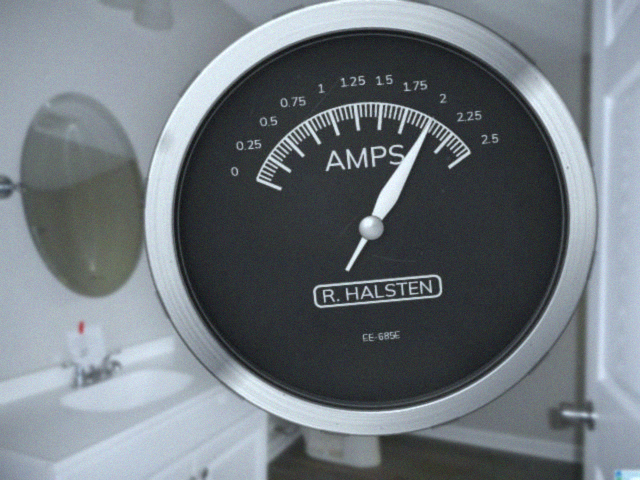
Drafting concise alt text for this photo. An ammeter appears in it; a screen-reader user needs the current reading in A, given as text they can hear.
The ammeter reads 2 A
